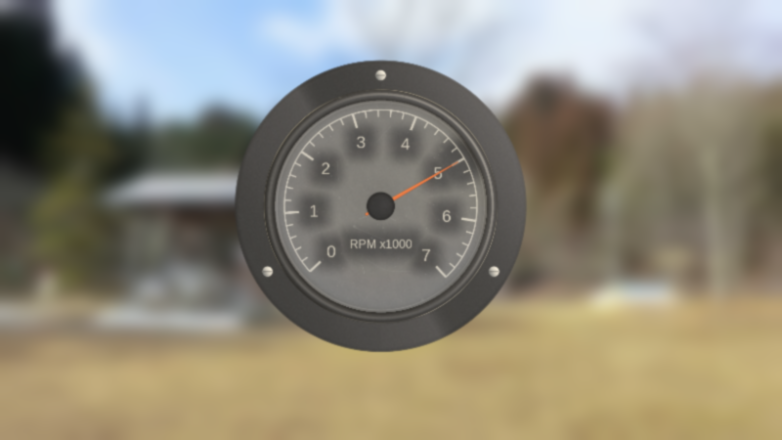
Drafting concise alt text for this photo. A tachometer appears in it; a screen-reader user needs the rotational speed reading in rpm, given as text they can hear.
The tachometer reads 5000 rpm
